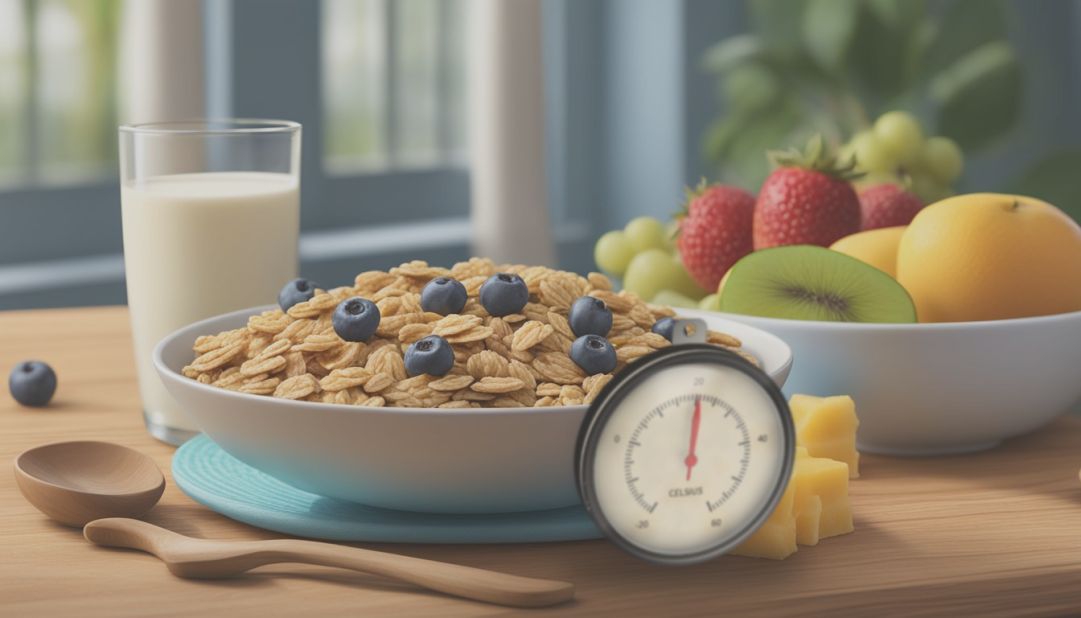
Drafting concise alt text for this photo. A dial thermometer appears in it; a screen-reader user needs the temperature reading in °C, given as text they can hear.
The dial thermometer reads 20 °C
